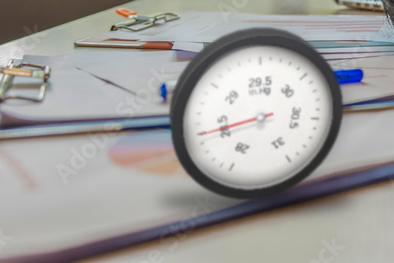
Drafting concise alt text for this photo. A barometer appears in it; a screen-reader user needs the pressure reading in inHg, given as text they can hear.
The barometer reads 28.5 inHg
